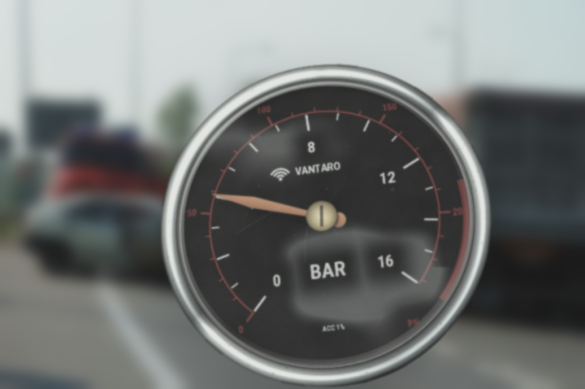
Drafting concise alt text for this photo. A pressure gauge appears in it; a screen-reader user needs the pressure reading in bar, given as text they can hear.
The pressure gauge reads 4 bar
